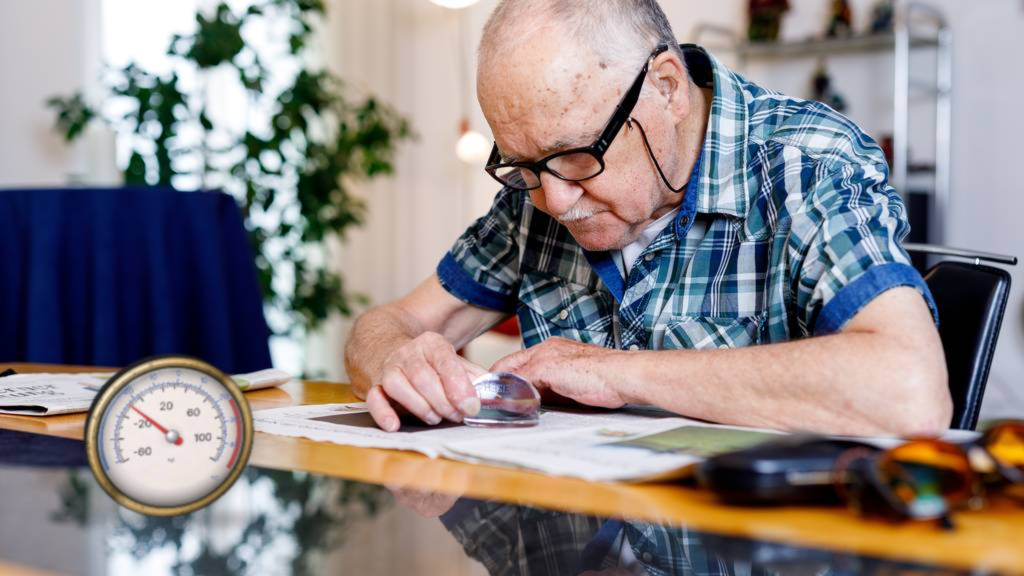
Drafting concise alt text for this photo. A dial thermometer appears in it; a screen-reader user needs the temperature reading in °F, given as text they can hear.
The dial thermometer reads -10 °F
